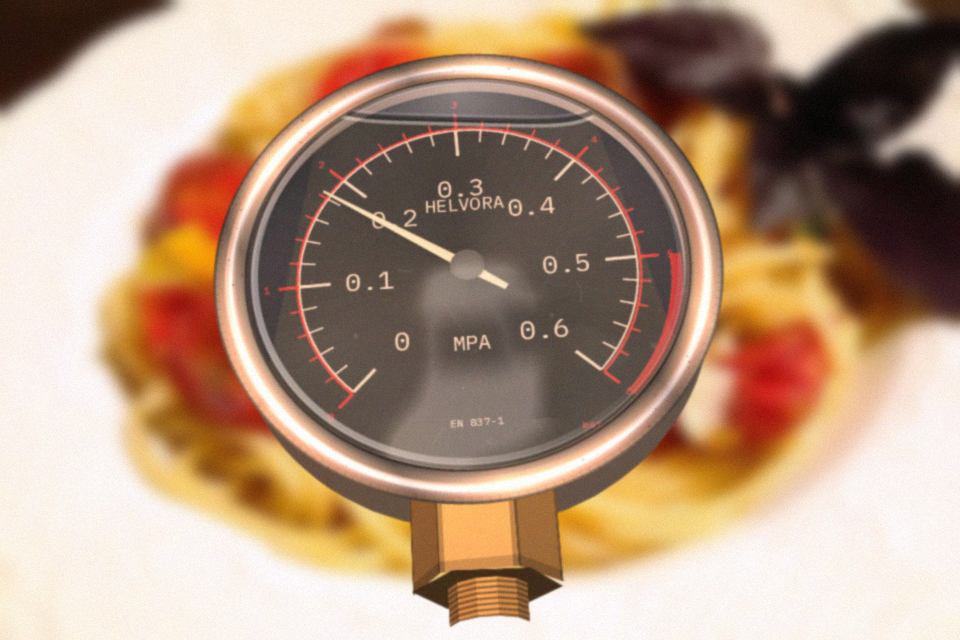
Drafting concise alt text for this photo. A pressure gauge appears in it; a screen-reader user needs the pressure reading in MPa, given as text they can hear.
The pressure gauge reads 0.18 MPa
